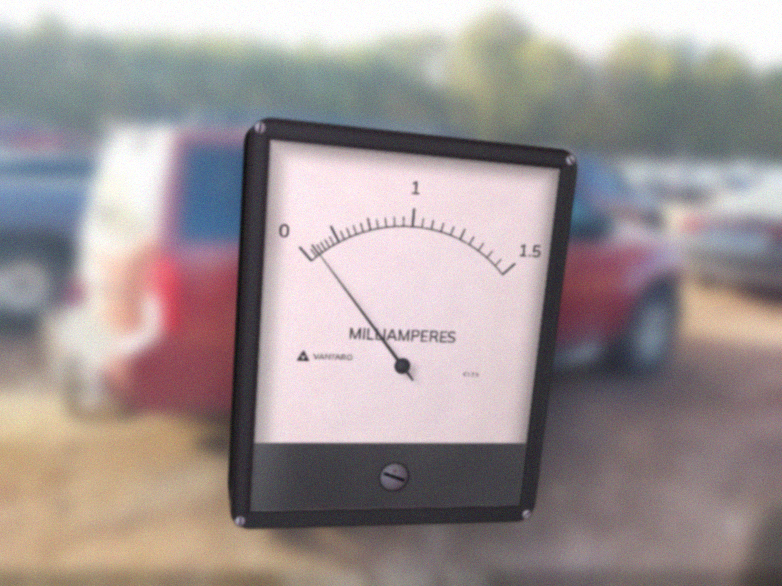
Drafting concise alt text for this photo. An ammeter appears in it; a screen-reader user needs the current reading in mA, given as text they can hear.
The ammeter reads 0.25 mA
